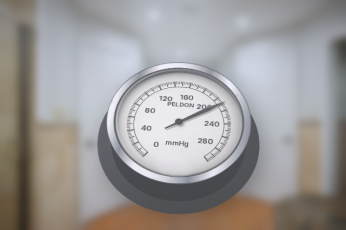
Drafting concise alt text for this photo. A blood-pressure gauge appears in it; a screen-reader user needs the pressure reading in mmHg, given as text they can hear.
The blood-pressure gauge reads 210 mmHg
